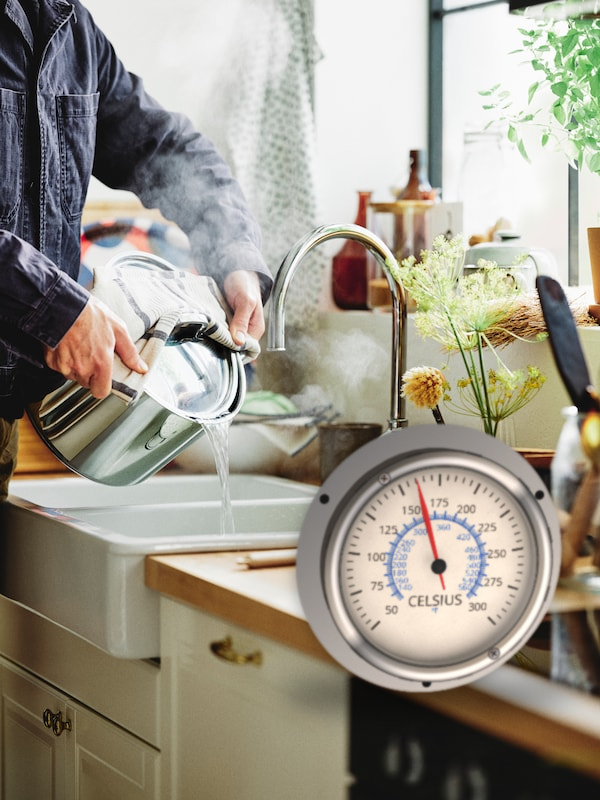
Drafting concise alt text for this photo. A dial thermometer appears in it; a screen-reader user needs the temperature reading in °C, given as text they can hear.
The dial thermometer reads 160 °C
